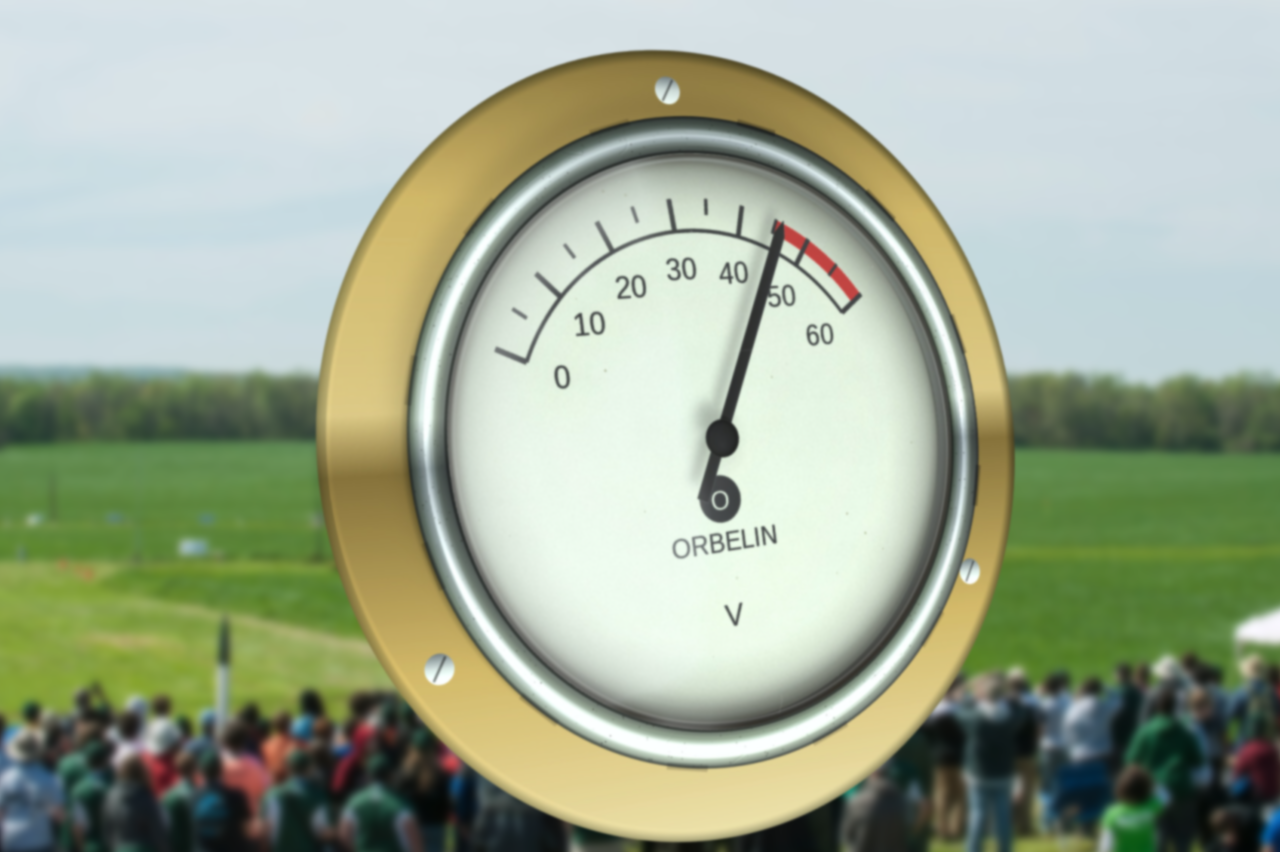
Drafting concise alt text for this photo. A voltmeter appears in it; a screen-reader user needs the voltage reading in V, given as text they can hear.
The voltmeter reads 45 V
